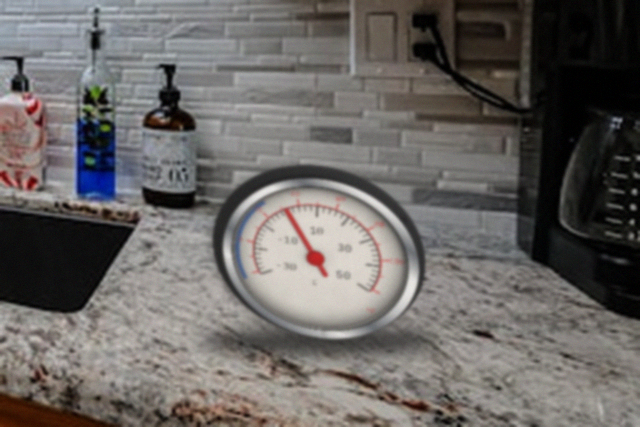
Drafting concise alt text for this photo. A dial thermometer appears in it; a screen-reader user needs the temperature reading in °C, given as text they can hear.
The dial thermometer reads 0 °C
